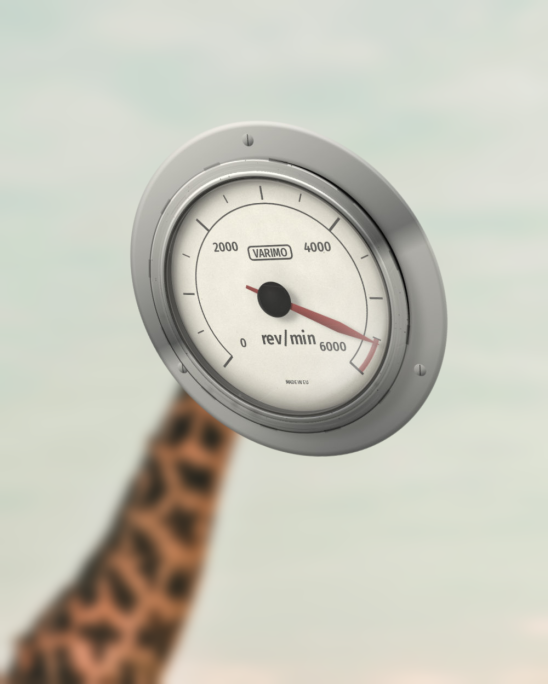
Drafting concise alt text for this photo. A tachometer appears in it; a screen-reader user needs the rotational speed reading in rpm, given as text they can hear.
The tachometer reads 5500 rpm
